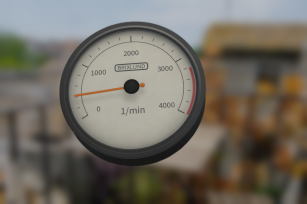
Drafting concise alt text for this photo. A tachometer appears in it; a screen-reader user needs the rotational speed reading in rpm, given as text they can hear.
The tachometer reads 400 rpm
